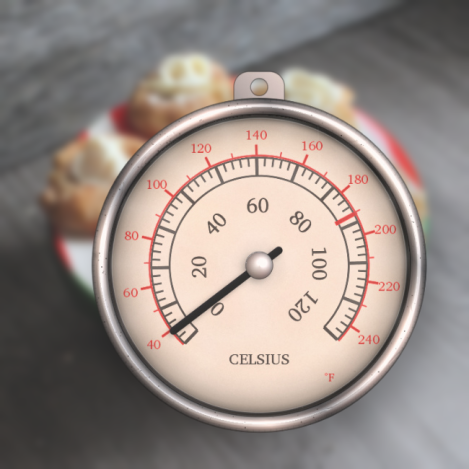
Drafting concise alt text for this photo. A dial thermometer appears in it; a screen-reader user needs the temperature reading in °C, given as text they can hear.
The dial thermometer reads 4 °C
